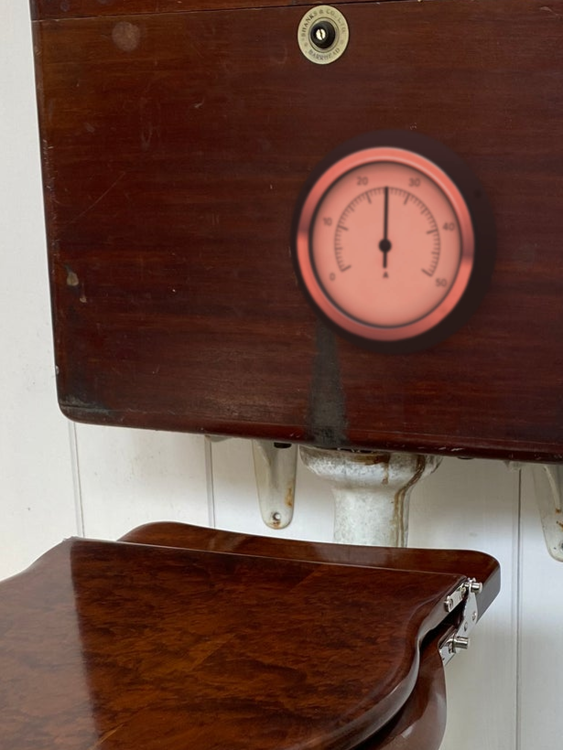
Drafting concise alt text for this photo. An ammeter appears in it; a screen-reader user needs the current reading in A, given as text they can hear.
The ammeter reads 25 A
